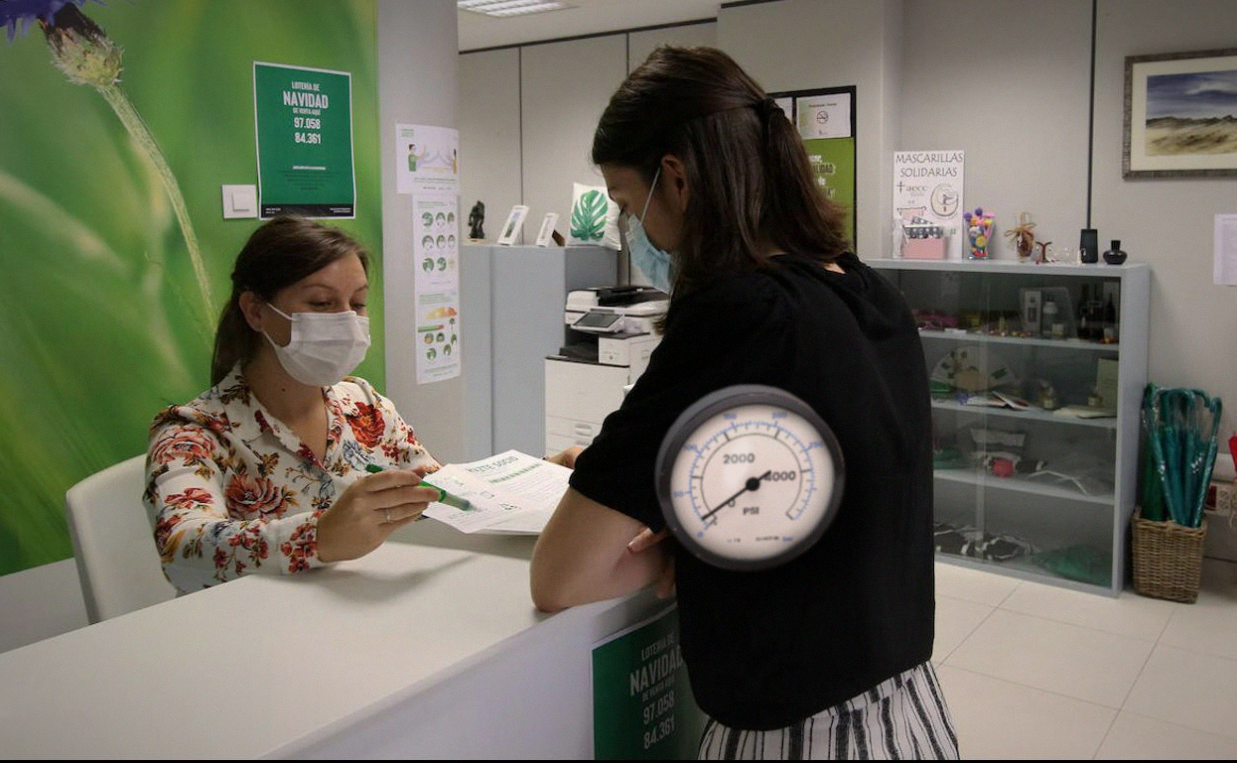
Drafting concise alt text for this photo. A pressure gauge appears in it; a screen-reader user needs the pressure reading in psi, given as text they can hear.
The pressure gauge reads 200 psi
